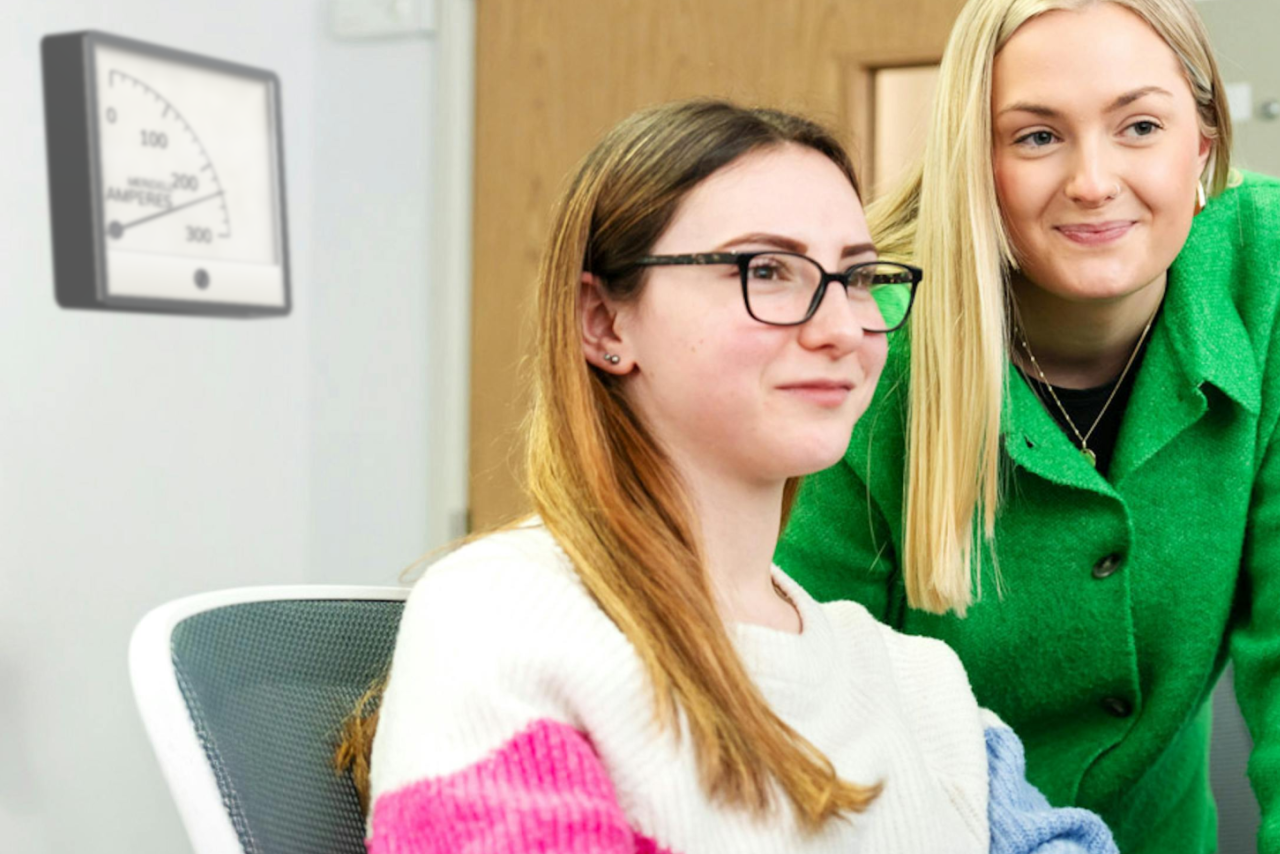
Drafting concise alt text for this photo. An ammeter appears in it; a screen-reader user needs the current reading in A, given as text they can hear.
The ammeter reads 240 A
